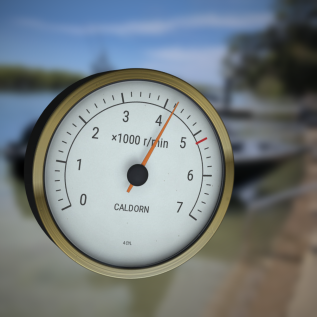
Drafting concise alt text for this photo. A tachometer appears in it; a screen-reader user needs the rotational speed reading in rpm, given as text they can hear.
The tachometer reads 4200 rpm
